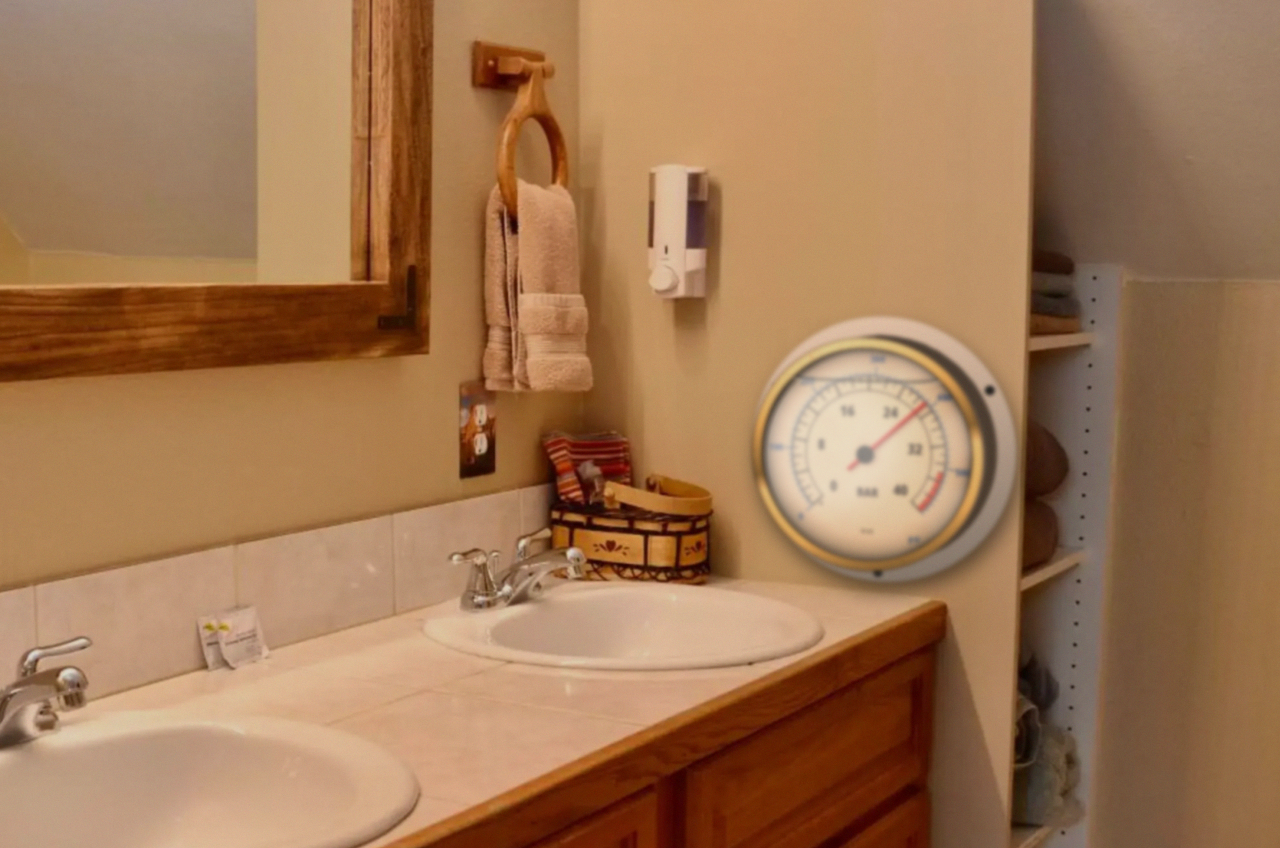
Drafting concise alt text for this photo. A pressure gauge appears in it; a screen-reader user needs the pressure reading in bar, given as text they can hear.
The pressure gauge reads 27 bar
